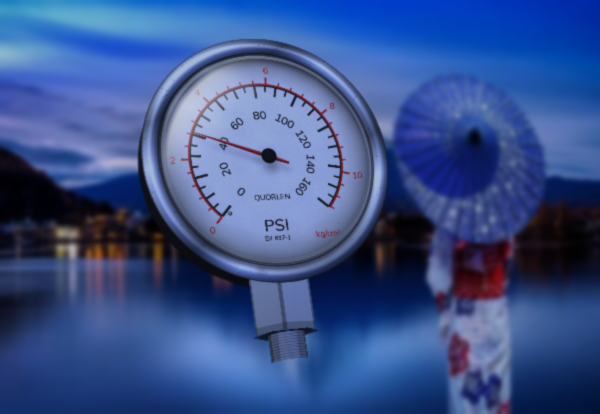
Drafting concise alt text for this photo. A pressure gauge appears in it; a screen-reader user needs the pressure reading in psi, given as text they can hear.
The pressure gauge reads 40 psi
